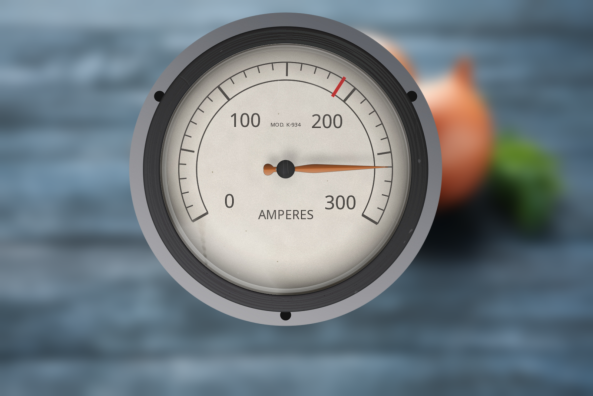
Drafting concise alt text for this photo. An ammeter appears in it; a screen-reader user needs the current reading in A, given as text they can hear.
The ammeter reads 260 A
